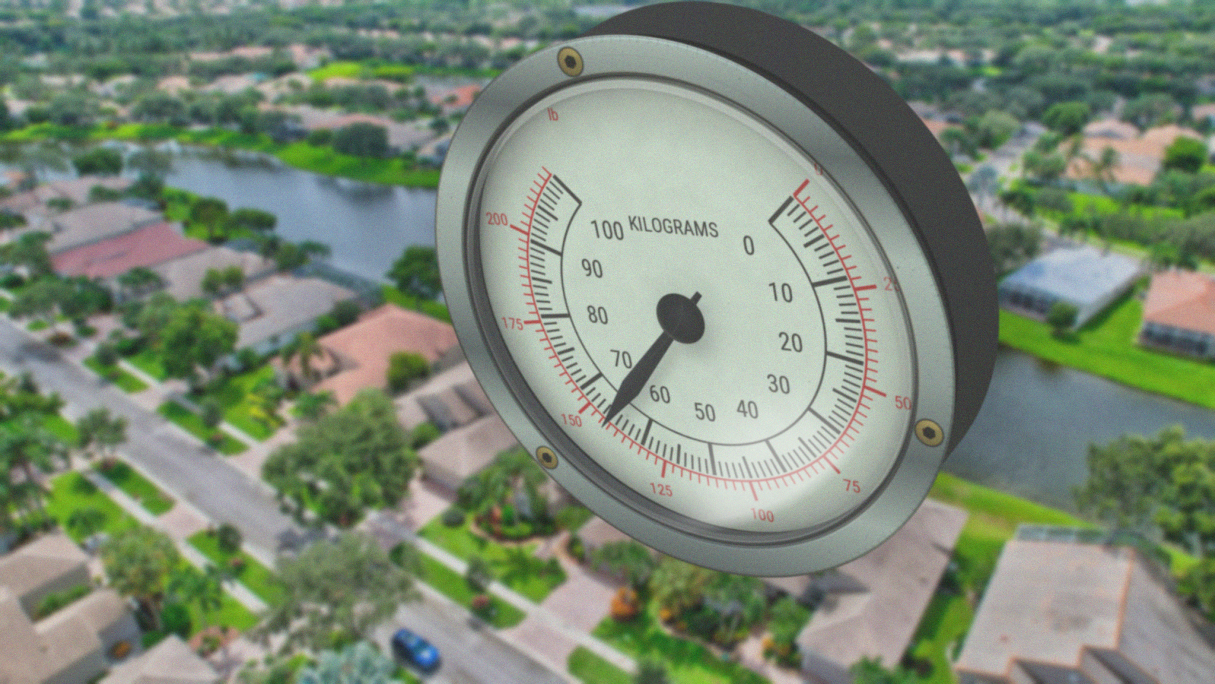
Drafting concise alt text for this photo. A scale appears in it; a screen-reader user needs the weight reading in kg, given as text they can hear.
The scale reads 65 kg
